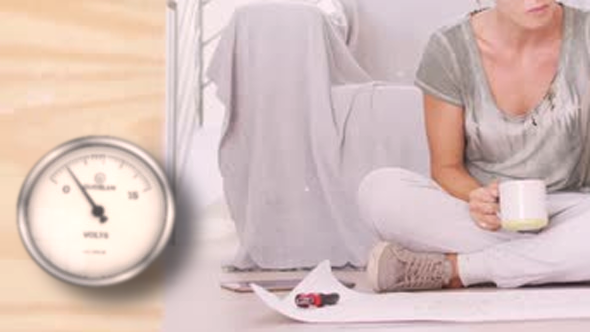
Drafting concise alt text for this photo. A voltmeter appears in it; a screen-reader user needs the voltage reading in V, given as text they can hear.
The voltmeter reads 2.5 V
